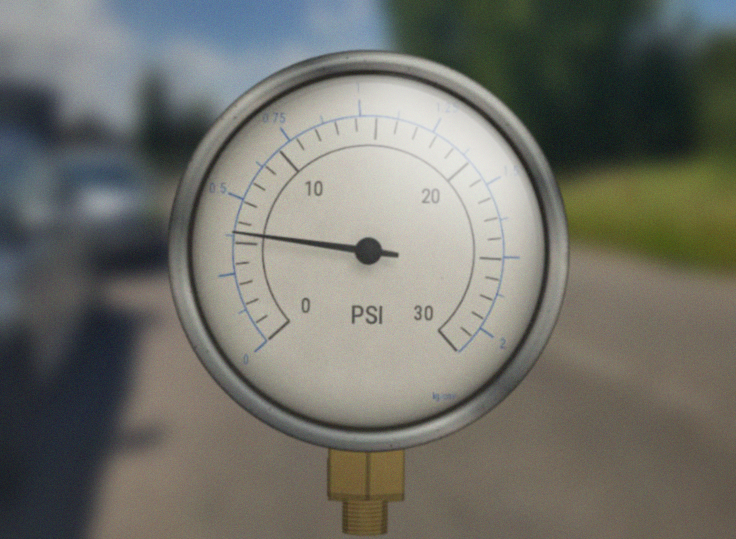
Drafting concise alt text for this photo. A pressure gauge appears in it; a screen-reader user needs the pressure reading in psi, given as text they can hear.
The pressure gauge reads 5.5 psi
